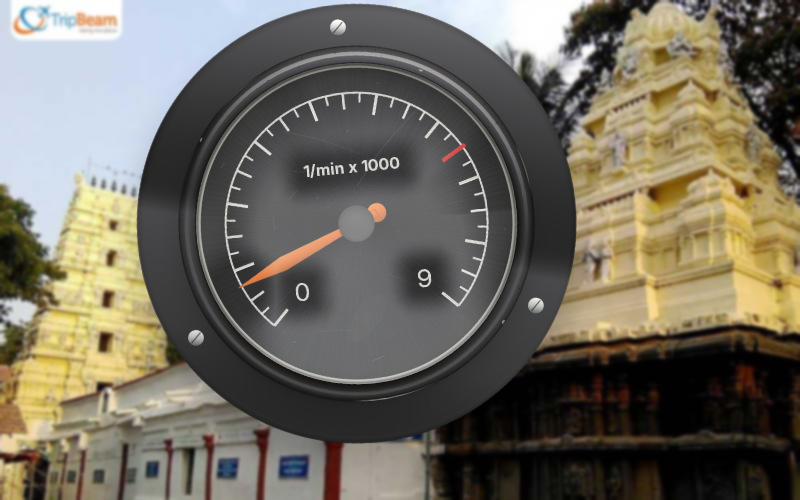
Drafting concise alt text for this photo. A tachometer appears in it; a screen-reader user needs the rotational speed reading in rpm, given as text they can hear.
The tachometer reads 750 rpm
